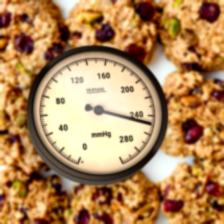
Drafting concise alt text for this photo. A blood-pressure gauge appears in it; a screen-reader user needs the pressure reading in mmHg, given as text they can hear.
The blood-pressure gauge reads 250 mmHg
